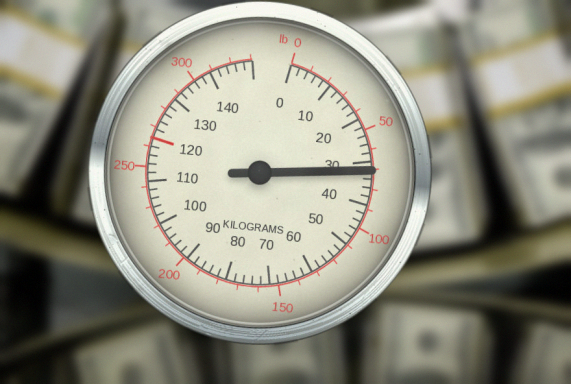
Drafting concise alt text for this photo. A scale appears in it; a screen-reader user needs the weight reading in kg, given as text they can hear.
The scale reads 32 kg
